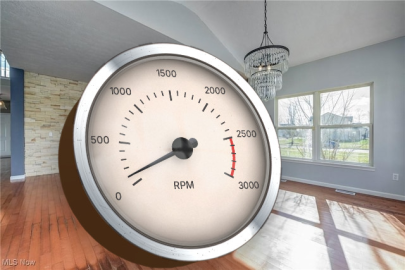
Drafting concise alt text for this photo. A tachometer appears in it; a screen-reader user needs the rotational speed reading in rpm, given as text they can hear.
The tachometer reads 100 rpm
